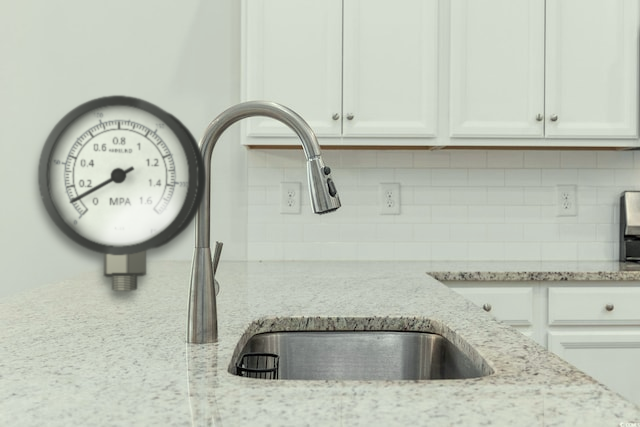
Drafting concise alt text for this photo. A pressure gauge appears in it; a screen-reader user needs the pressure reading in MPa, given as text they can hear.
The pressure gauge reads 0.1 MPa
